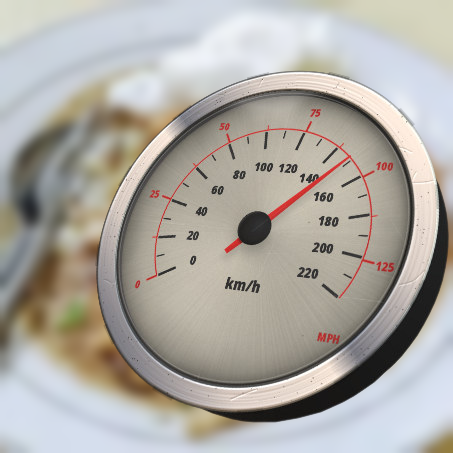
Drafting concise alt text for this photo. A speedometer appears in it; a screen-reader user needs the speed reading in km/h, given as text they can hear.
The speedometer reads 150 km/h
